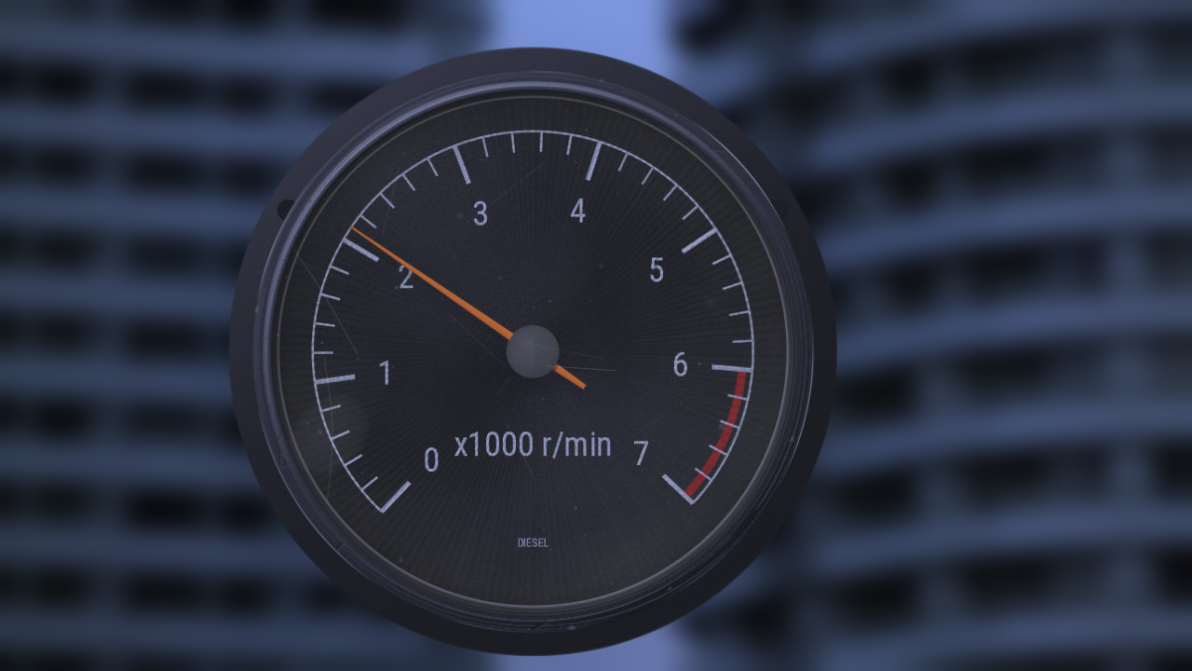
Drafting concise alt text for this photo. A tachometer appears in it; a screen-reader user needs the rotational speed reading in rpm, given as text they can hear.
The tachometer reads 2100 rpm
